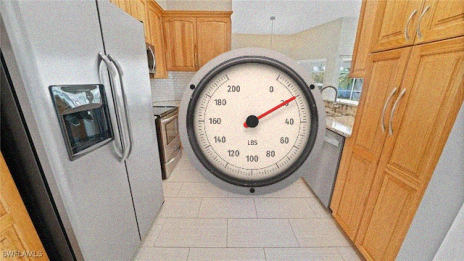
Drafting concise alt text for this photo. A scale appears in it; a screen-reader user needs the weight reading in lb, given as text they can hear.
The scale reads 20 lb
